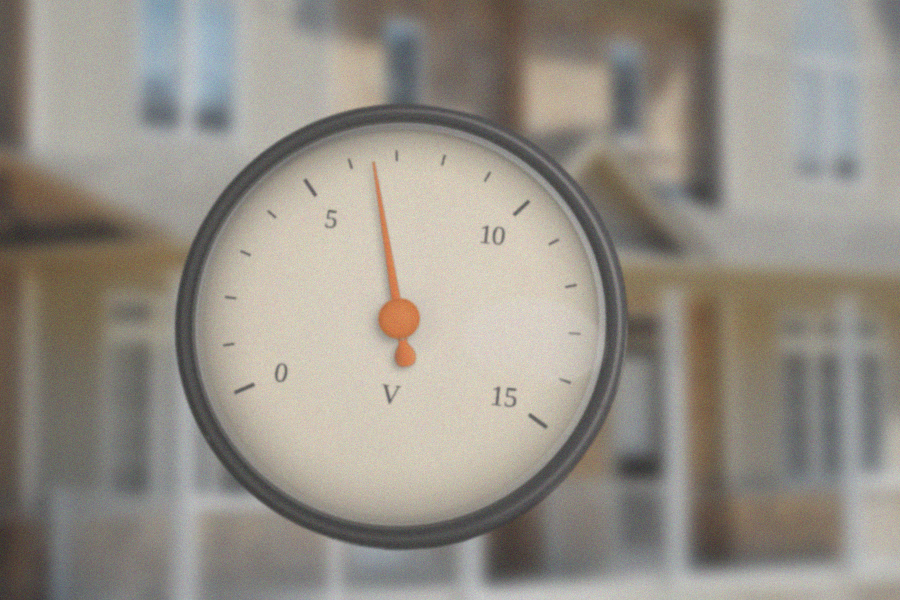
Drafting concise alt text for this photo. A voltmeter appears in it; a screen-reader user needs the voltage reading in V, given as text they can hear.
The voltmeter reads 6.5 V
